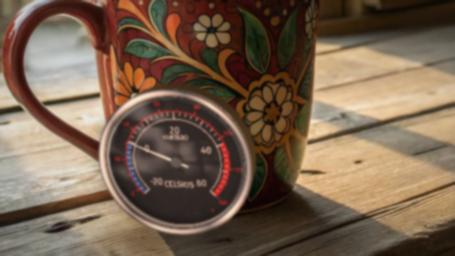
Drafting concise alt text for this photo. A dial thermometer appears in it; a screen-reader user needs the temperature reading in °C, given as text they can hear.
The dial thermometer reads 0 °C
